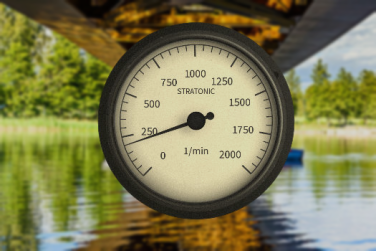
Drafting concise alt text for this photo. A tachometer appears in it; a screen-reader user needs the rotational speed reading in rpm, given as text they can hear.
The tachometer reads 200 rpm
